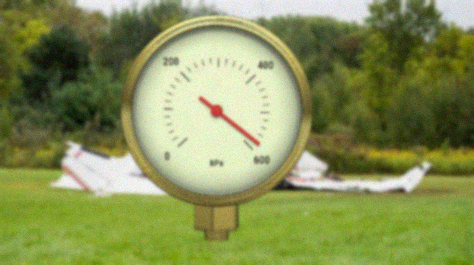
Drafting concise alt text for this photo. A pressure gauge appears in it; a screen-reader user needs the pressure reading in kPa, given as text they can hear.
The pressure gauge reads 580 kPa
